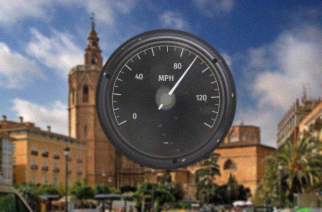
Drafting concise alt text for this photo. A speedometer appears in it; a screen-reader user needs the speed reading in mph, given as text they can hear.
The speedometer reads 90 mph
